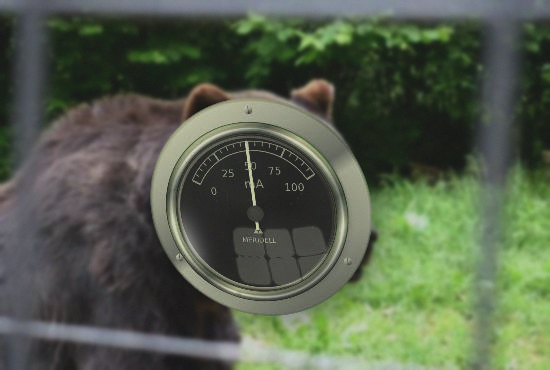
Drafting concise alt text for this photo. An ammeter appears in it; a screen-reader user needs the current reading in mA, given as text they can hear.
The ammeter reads 50 mA
